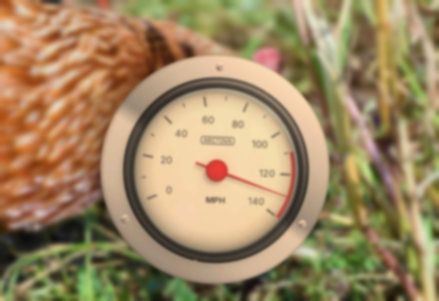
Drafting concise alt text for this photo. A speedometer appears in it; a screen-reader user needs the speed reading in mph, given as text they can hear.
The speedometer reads 130 mph
